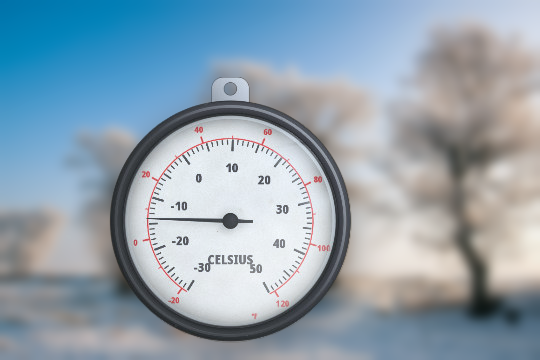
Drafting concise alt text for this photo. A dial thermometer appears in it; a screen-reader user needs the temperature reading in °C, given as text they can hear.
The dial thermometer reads -14 °C
